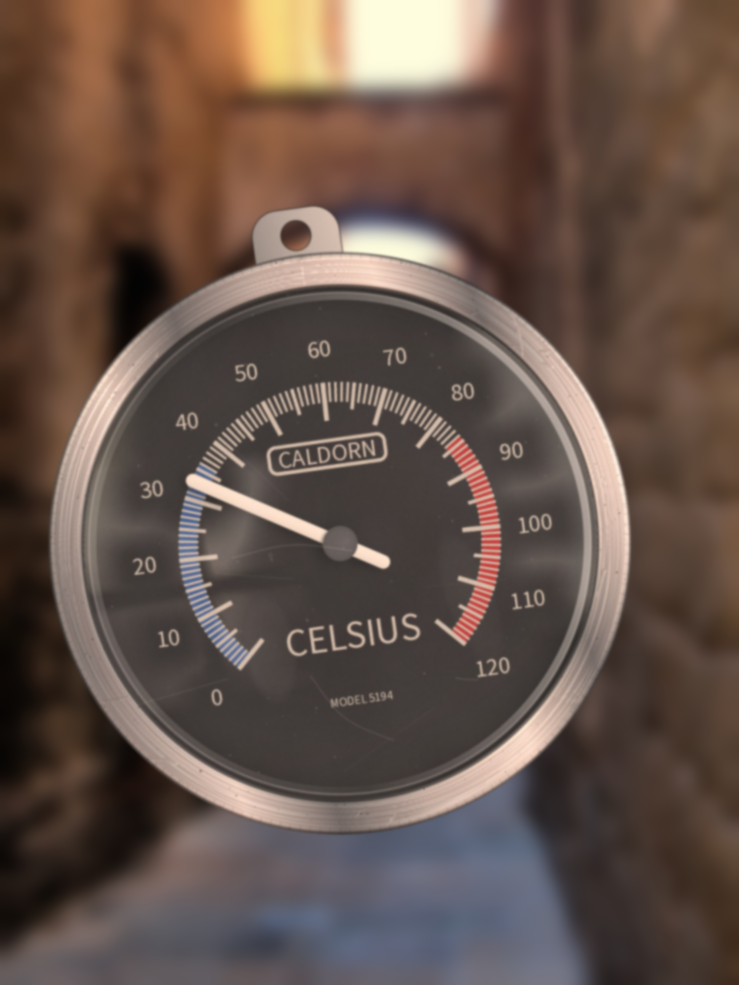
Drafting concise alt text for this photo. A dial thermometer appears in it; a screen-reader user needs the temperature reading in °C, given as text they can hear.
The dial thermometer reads 33 °C
